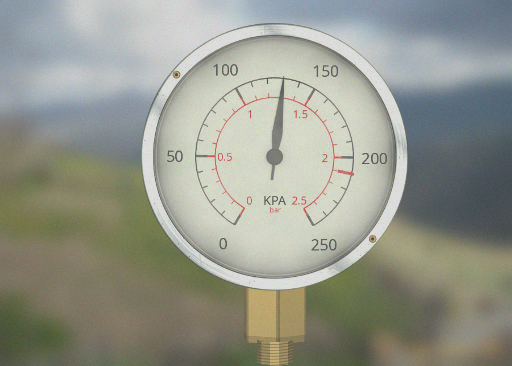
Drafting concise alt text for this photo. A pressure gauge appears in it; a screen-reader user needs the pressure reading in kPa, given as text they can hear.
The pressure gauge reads 130 kPa
